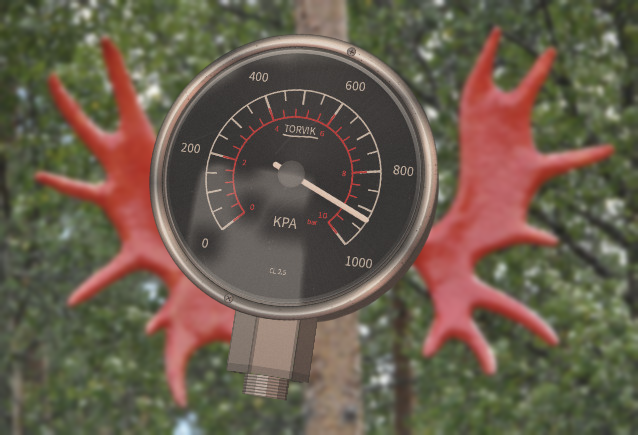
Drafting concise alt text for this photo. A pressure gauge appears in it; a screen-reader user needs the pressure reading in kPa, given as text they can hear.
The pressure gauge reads 925 kPa
